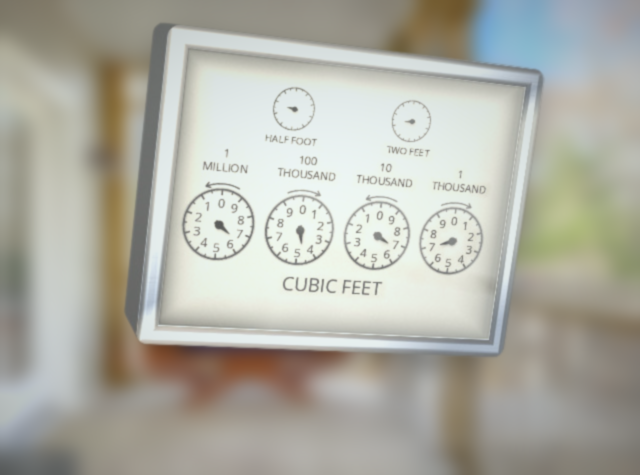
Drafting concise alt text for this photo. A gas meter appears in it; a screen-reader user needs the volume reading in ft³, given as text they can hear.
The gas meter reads 646700 ft³
